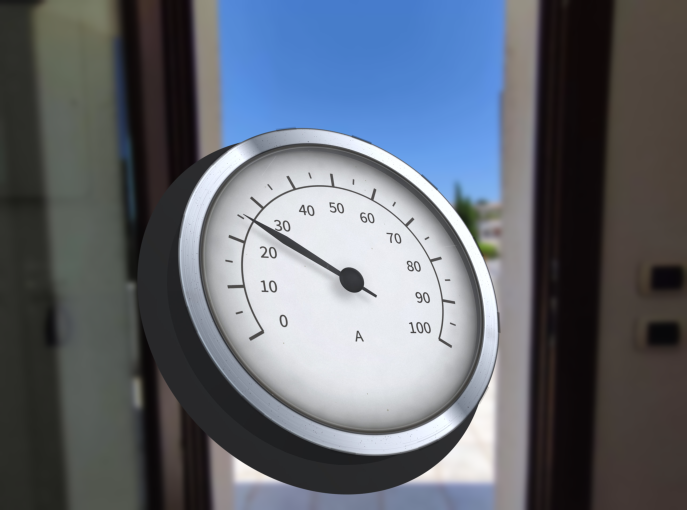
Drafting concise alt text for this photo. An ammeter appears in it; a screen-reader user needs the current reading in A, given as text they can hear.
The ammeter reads 25 A
